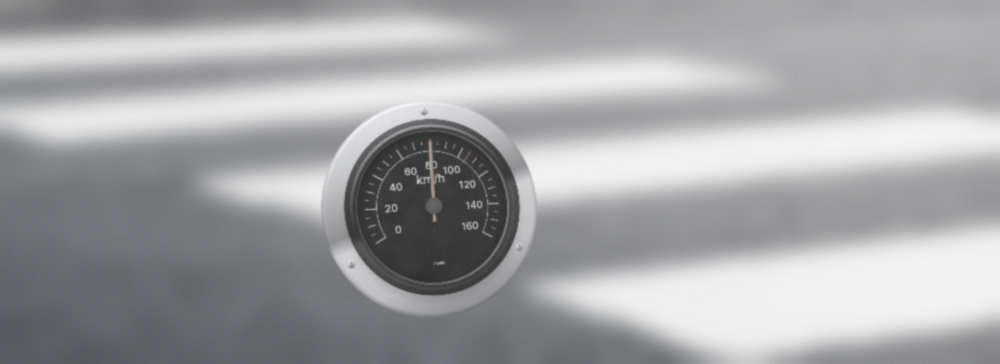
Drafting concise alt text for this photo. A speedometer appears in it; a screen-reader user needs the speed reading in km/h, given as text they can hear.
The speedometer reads 80 km/h
